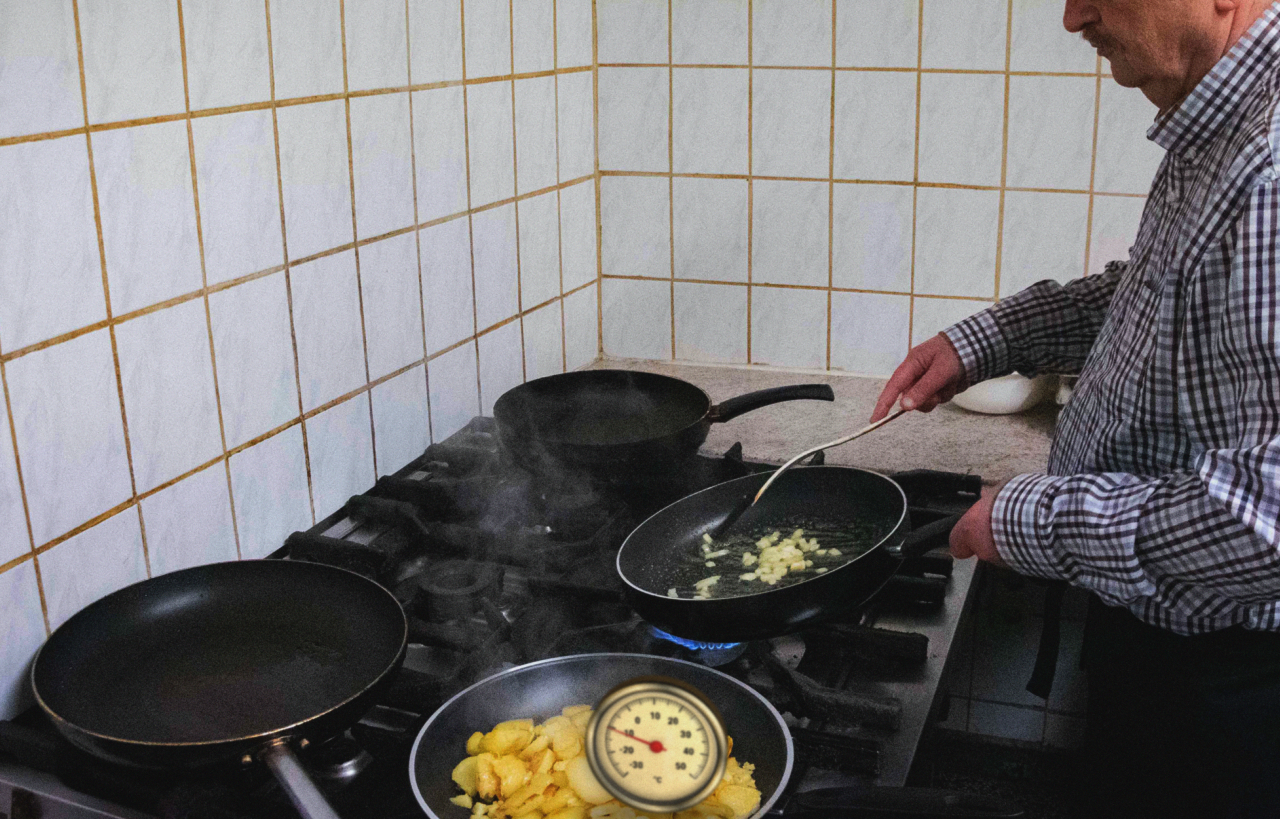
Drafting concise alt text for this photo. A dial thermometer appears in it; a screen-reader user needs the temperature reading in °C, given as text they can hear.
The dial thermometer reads -10 °C
